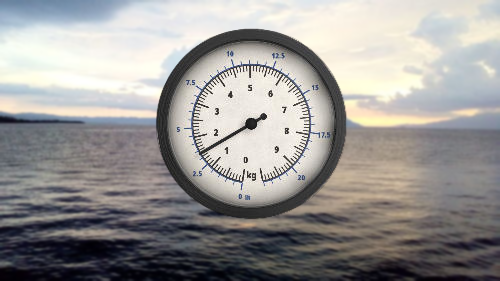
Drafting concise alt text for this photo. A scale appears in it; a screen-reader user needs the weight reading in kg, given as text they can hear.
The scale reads 1.5 kg
